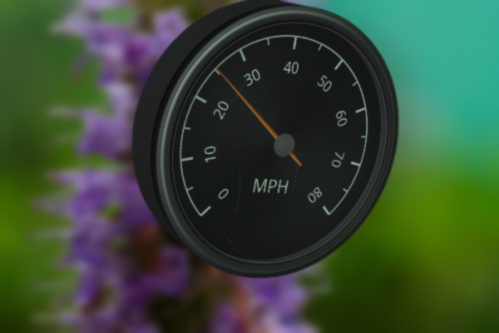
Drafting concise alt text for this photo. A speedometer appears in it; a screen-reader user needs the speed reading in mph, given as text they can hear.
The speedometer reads 25 mph
